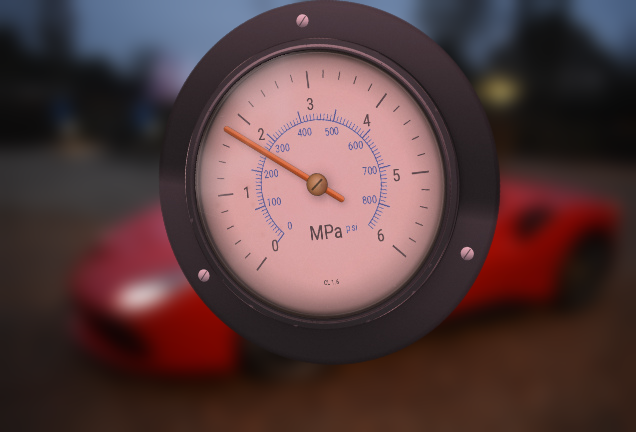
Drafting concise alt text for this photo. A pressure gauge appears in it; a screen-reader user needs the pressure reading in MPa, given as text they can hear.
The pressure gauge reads 1.8 MPa
